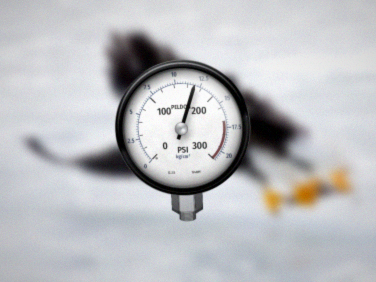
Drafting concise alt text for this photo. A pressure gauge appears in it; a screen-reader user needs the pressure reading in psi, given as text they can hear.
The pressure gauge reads 170 psi
